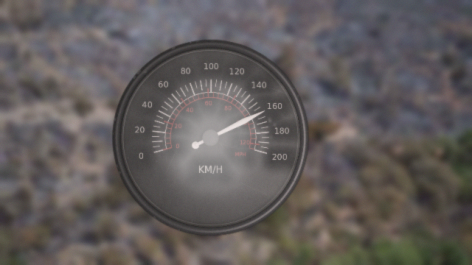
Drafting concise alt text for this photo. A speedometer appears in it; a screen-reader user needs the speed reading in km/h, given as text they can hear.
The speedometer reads 160 km/h
